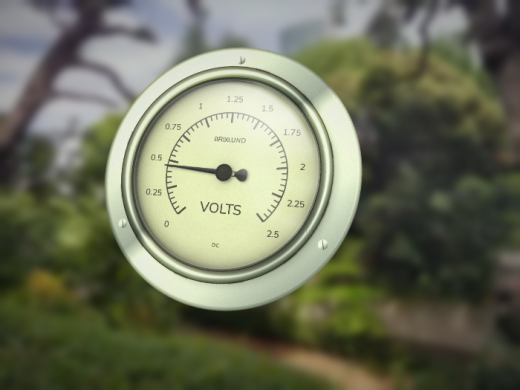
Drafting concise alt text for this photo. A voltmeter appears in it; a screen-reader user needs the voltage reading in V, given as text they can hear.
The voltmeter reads 0.45 V
